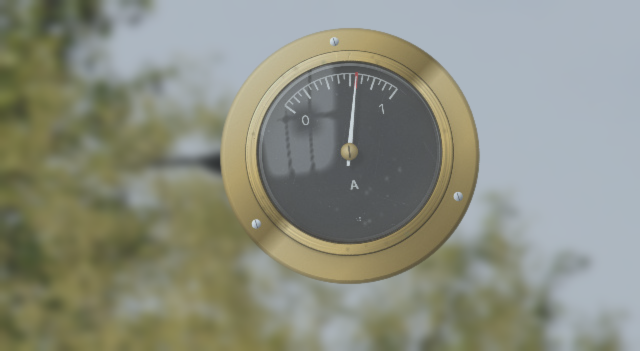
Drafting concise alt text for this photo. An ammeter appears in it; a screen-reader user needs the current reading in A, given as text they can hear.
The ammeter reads 0.65 A
